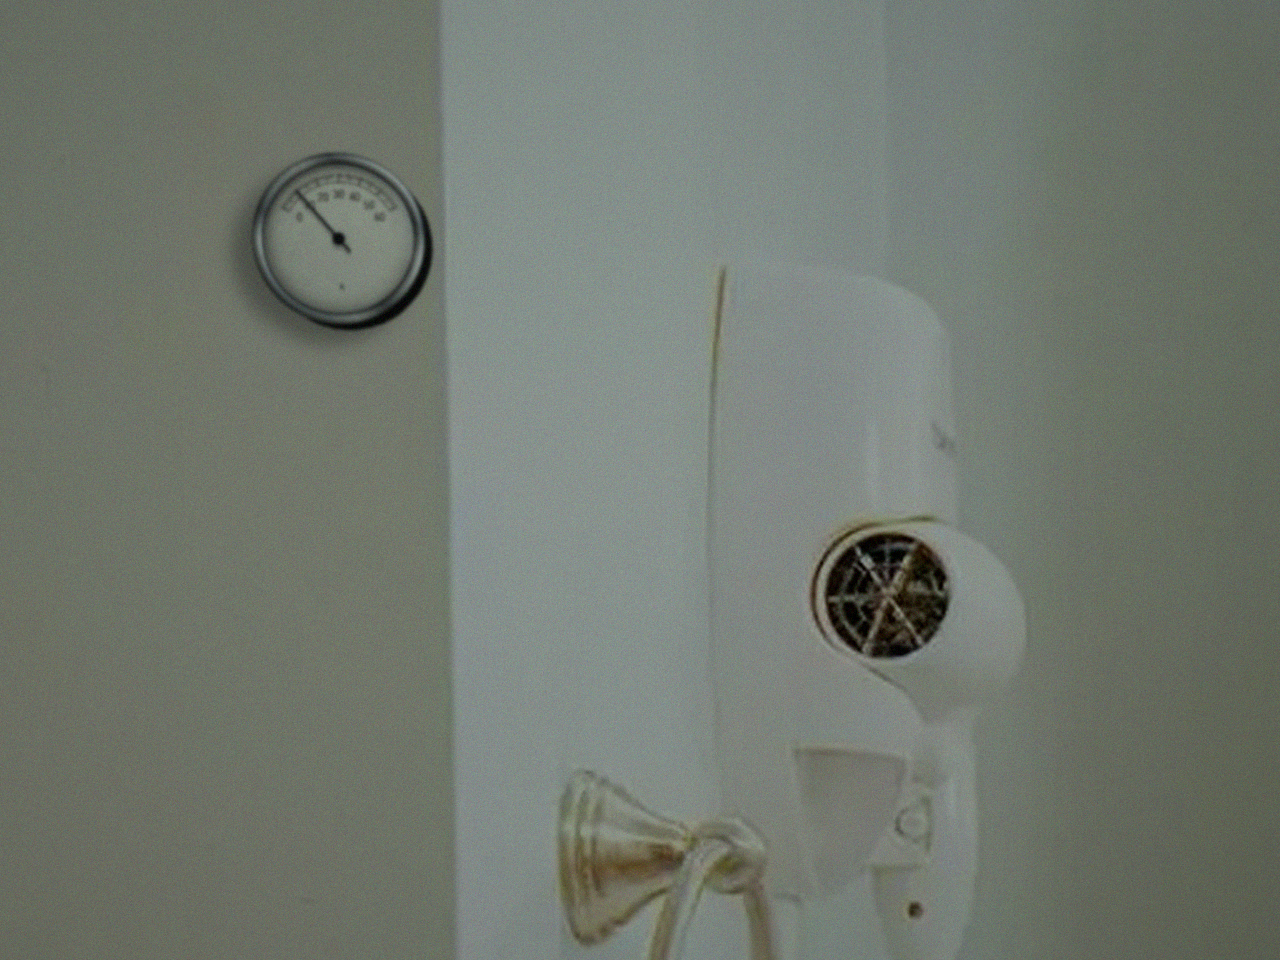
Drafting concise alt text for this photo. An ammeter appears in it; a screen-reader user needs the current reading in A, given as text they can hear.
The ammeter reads 10 A
